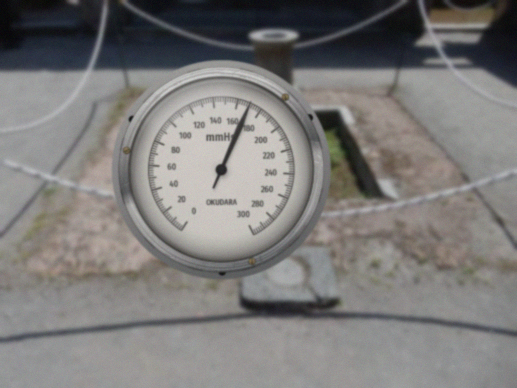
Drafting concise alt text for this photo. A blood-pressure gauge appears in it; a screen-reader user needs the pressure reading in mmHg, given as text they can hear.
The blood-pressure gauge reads 170 mmHg
